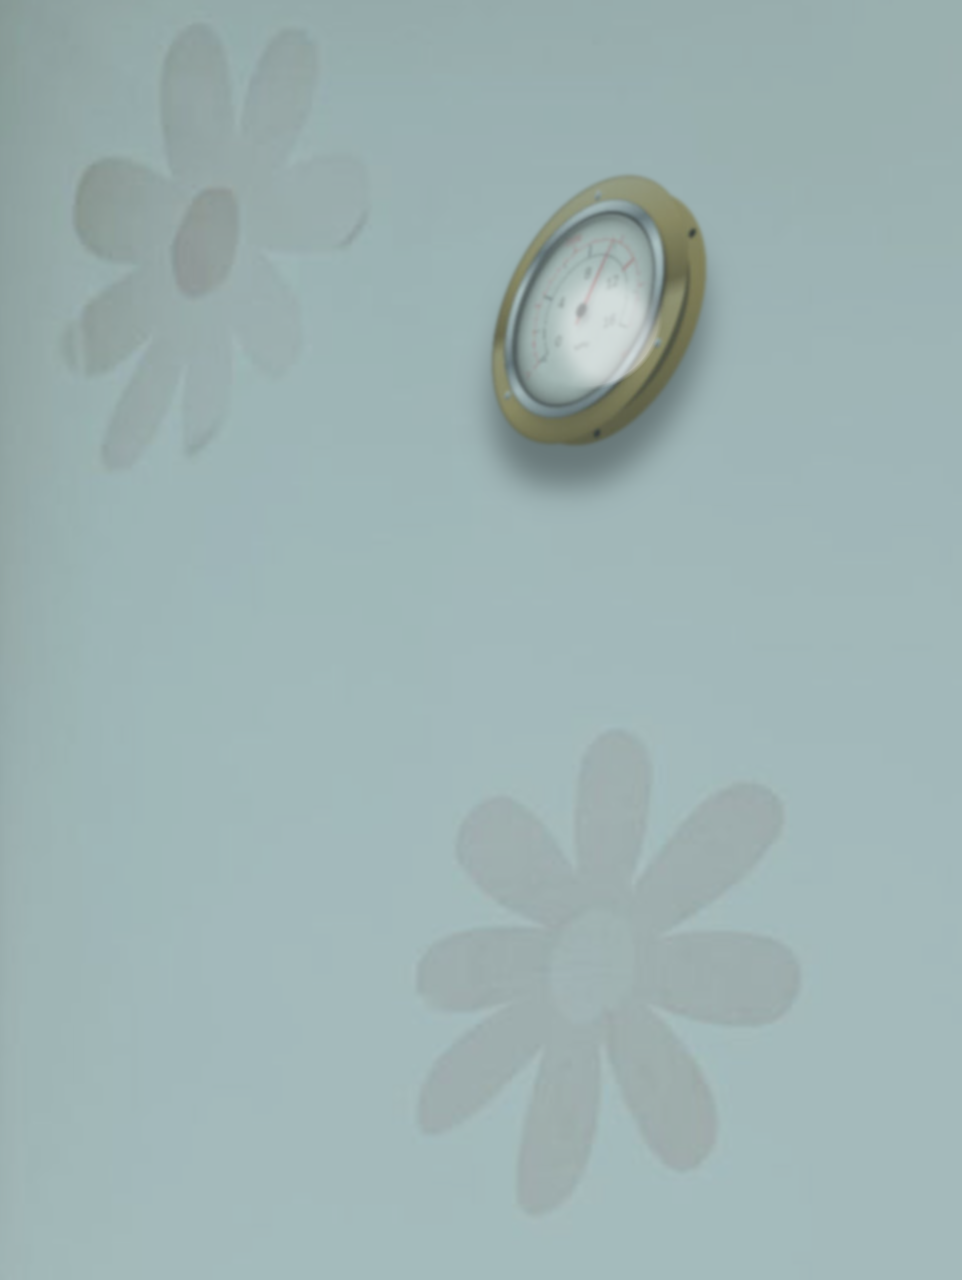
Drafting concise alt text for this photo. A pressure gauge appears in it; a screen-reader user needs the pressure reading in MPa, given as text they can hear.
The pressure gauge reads 10 MPa
